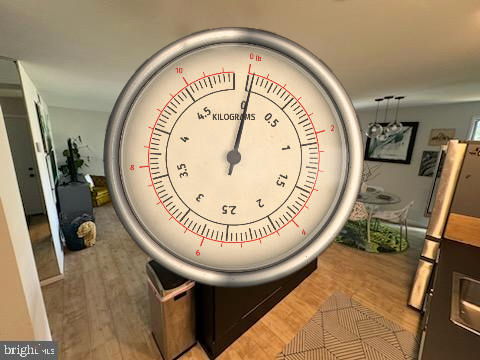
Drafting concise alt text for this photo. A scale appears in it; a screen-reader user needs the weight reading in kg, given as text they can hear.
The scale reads 0.05 kg
